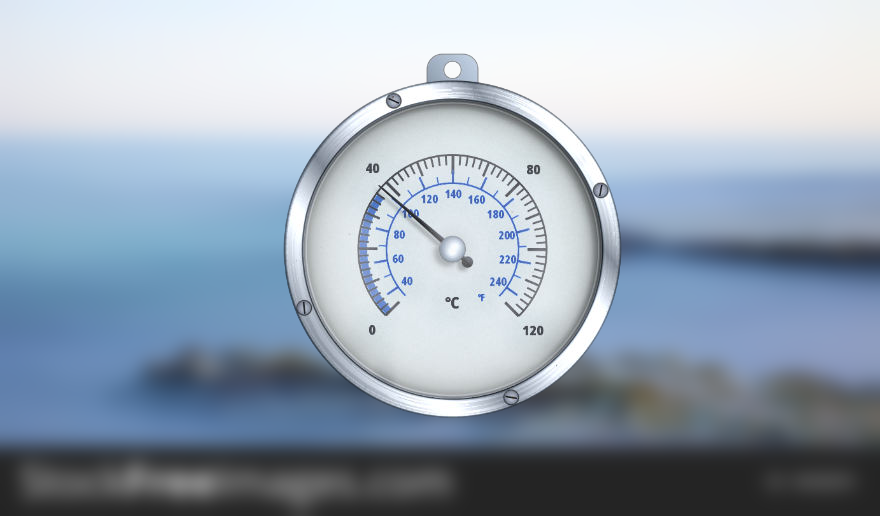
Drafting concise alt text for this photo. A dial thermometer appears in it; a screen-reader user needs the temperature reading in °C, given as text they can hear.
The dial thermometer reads 38 °C
